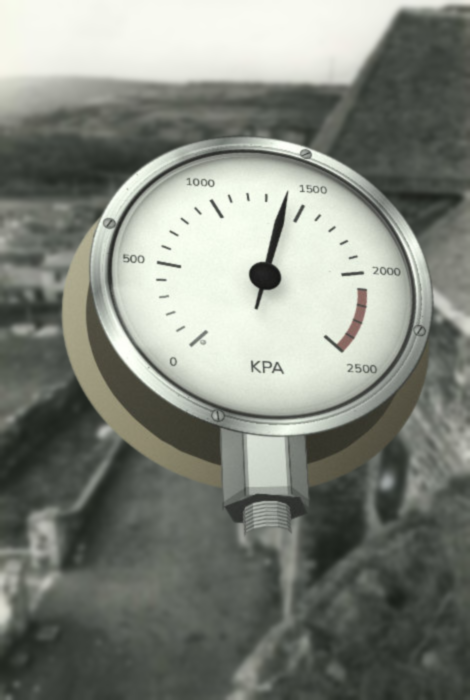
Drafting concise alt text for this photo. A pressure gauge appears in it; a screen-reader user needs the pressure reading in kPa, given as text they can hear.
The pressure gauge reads 1400 kPa
